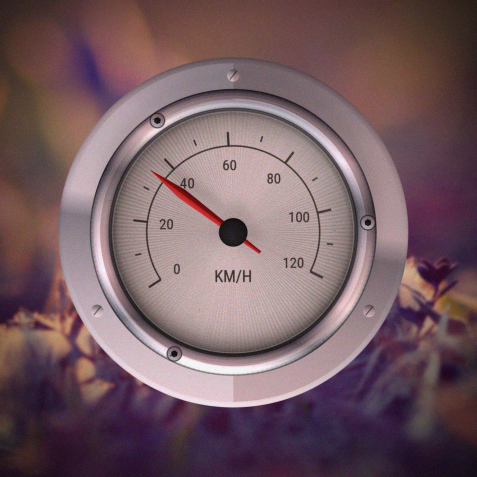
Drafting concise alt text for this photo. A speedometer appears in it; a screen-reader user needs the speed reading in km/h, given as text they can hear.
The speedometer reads 35 km/h
